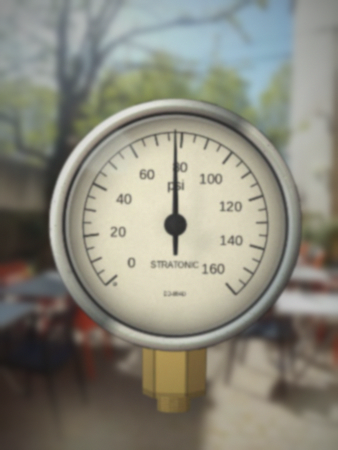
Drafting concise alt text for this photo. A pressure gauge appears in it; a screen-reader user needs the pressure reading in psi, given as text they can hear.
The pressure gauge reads 77.5 psi
